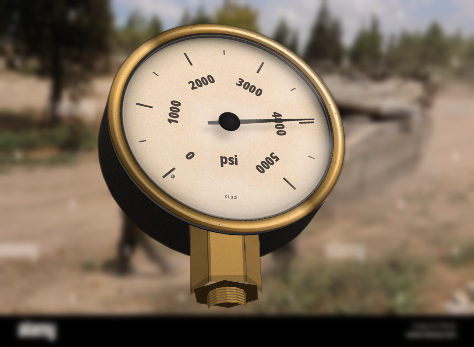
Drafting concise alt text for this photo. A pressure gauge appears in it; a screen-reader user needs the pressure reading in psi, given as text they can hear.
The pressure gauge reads 4000 psi
